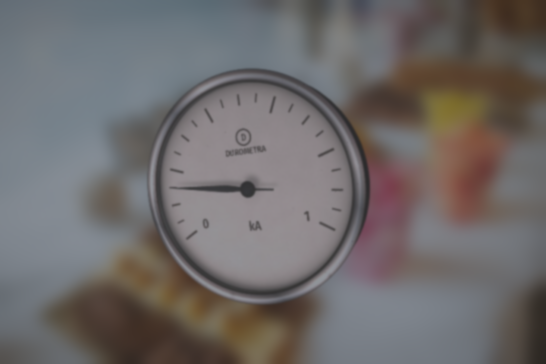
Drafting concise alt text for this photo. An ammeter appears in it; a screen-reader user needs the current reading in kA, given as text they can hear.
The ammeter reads 0.15 kA
